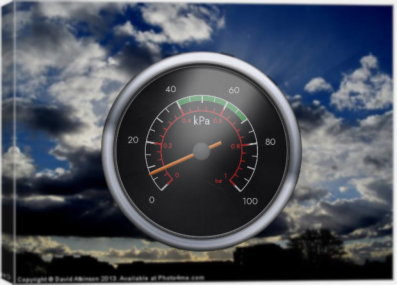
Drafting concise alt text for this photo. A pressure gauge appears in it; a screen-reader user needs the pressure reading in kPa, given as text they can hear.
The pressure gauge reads 7.5 kPa
